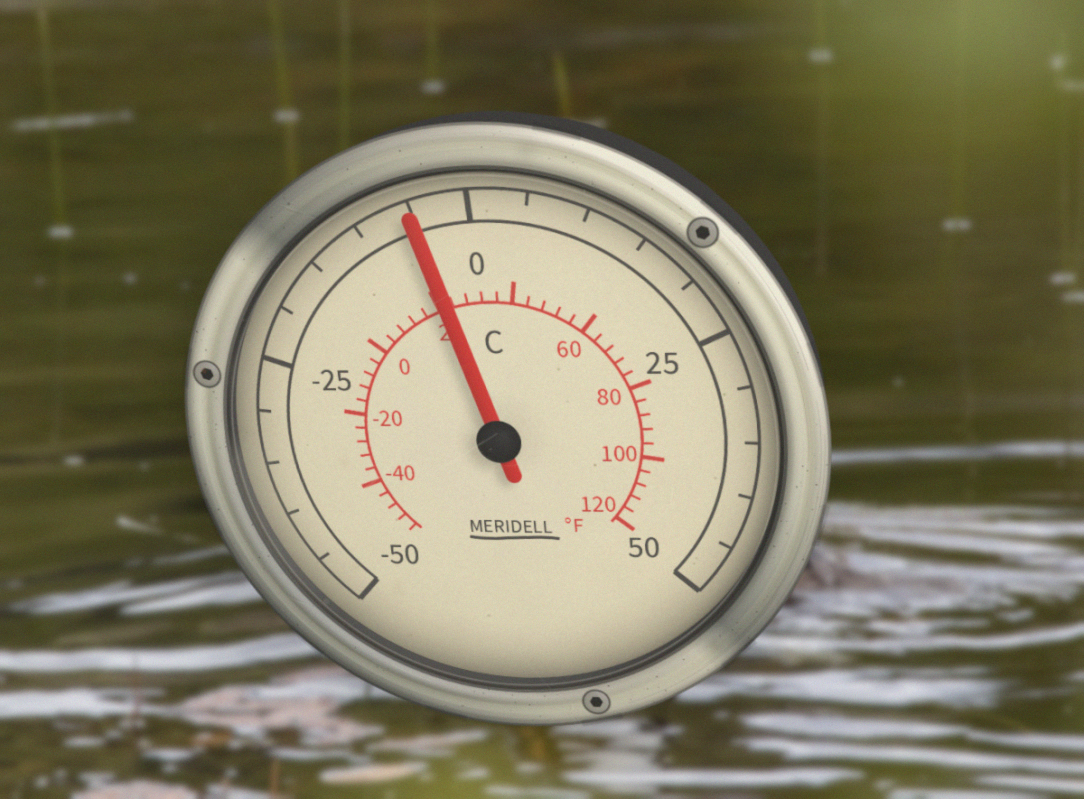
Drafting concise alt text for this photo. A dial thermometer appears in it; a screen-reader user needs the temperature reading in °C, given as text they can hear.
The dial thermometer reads -5 °C
